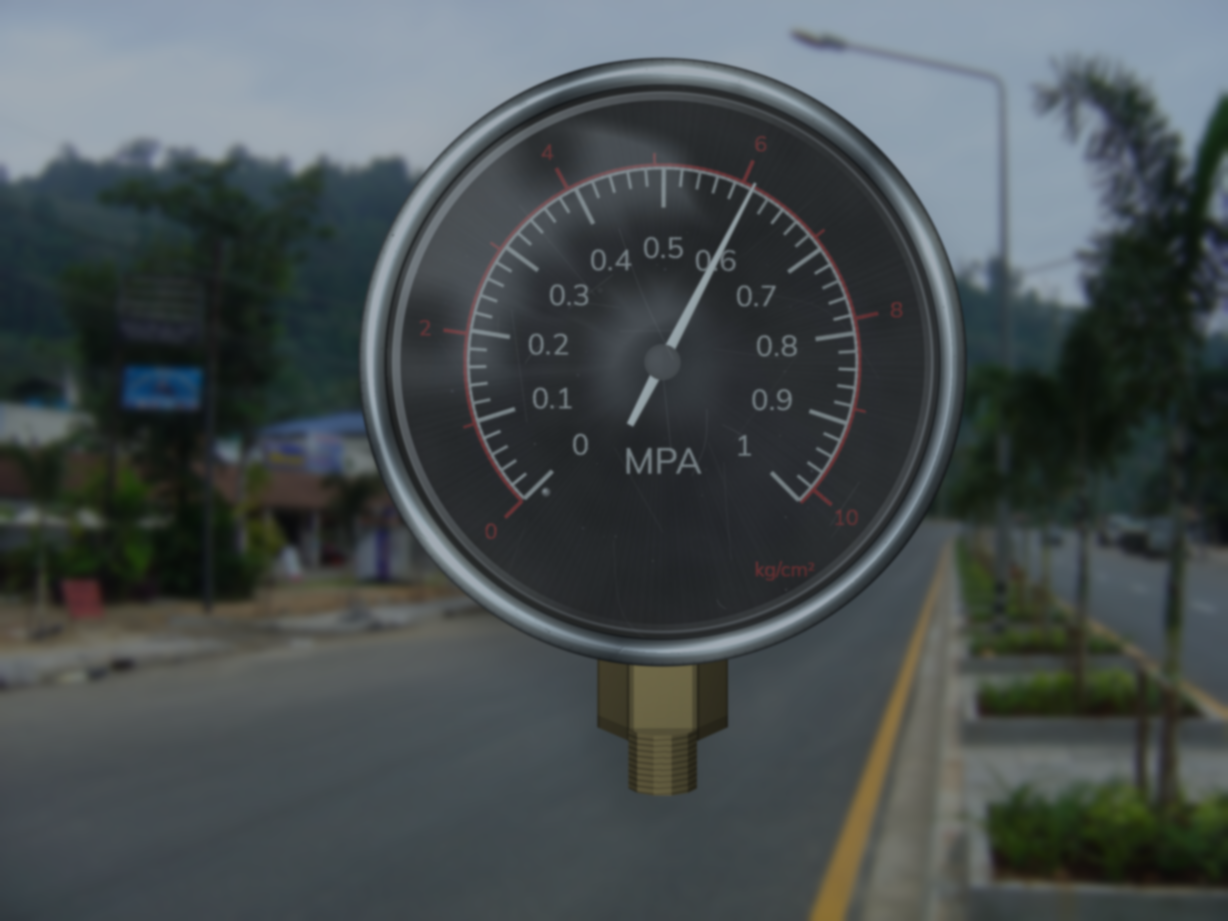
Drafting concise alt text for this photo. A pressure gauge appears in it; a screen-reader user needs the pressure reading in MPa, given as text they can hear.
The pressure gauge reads 0.6 MPa
